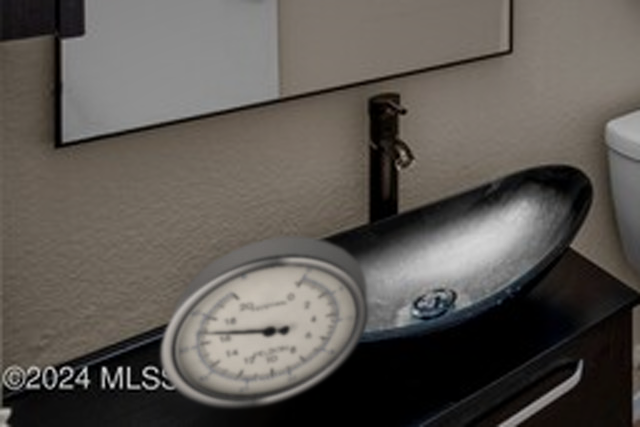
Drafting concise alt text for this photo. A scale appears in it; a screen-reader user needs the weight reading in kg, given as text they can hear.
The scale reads 17 kg
